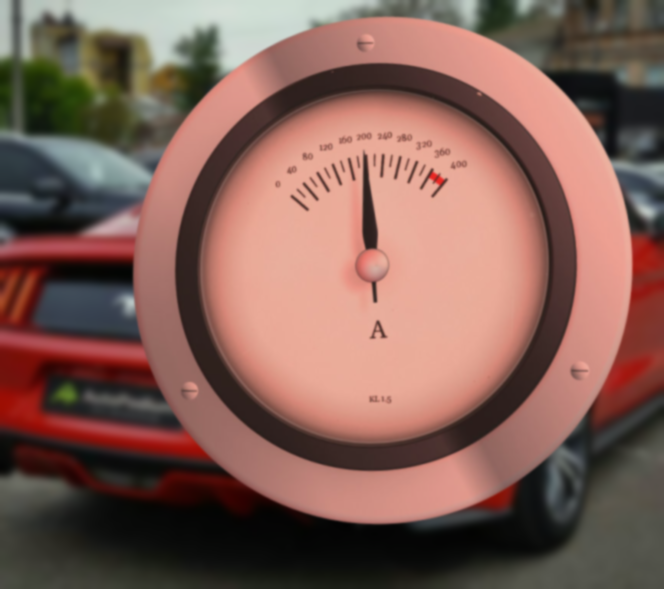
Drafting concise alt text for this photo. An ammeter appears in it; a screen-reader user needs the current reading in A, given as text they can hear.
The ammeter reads 200 A
